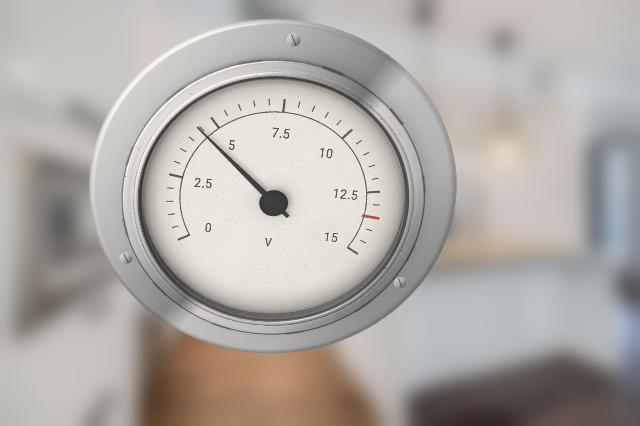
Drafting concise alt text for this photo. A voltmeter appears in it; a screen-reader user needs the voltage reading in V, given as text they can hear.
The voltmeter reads 4.5 V
